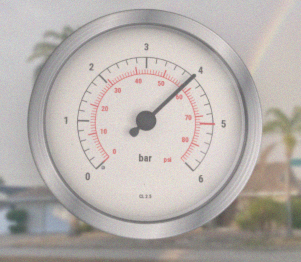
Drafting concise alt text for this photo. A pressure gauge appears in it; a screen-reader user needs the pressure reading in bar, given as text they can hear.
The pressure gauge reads 4 bar
